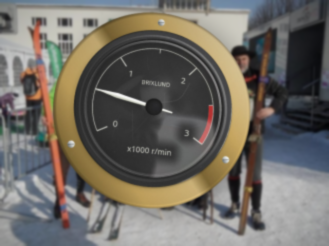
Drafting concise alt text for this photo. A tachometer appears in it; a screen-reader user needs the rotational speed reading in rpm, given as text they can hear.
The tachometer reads 500 rpm
